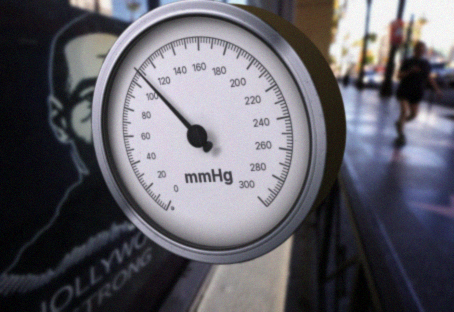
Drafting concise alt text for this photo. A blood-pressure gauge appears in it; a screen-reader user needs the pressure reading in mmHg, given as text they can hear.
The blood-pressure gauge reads 110 mmHg
